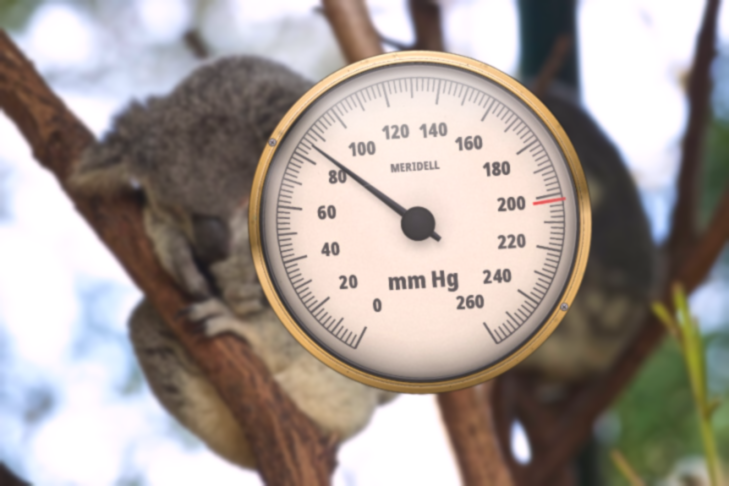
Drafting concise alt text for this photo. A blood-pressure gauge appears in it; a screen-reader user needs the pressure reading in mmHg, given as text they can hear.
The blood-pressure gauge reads 86 mmHg
